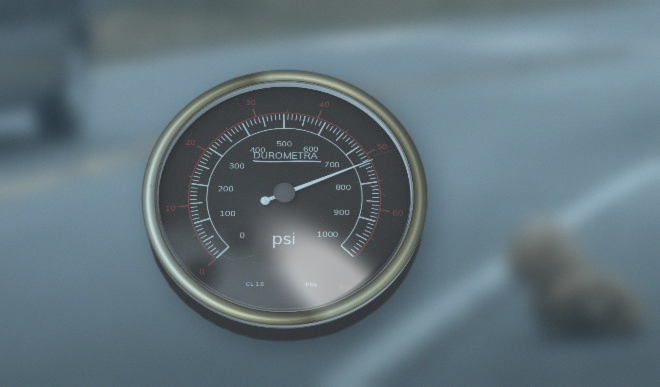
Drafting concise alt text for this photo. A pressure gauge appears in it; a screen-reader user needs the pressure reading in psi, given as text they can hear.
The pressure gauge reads 750 psi
